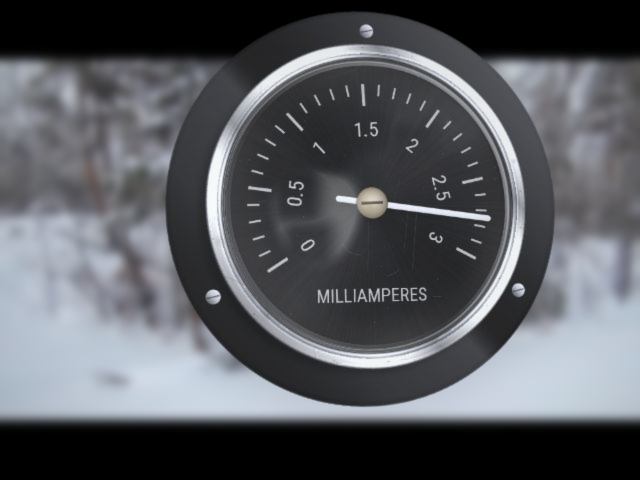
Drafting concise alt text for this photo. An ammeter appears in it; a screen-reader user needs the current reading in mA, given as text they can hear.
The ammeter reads 2.75 mA
